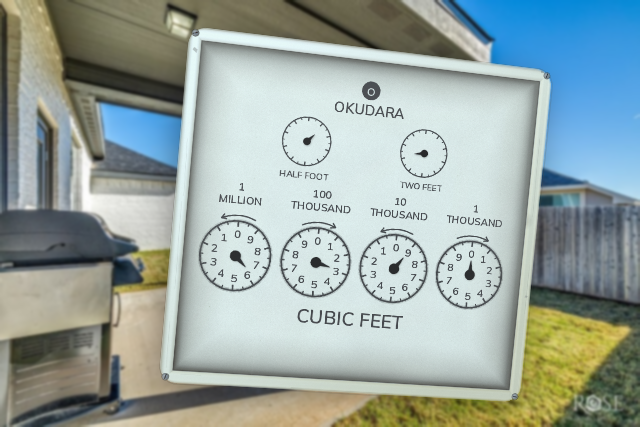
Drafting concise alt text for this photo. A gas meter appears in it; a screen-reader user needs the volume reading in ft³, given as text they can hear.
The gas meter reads 629000 ft³
